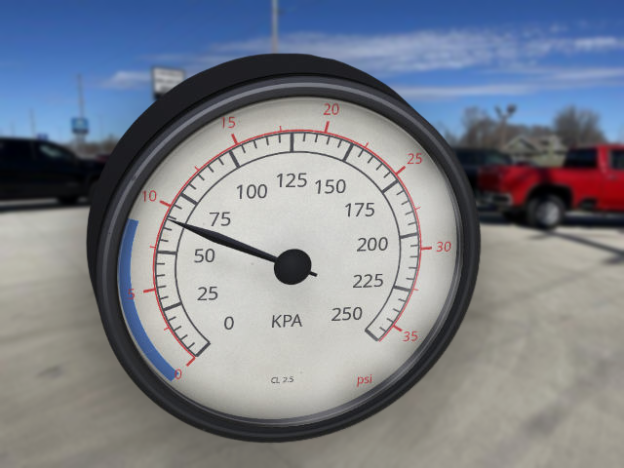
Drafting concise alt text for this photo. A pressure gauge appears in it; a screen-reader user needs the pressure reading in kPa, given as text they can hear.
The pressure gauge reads 65 kPa
